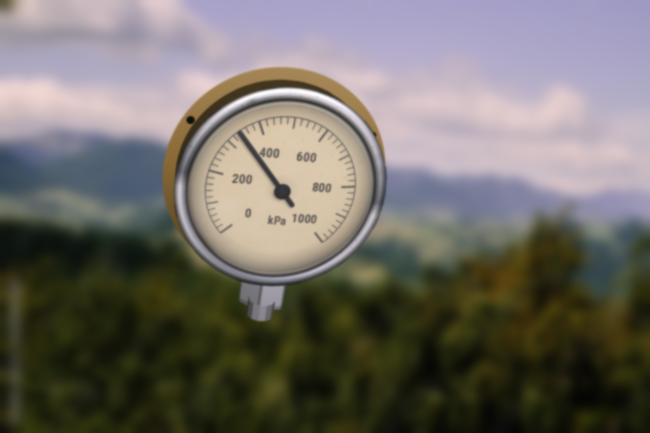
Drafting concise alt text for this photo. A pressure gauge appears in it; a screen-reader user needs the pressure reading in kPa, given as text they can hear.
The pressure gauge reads 340 kPa
